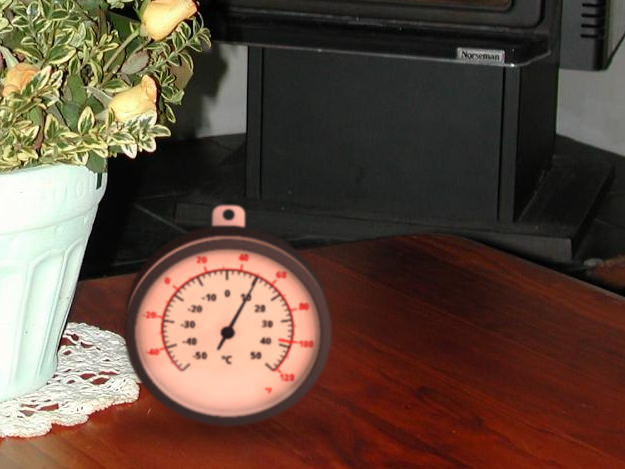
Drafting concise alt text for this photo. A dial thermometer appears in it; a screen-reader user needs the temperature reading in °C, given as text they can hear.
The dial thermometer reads 10 °C
